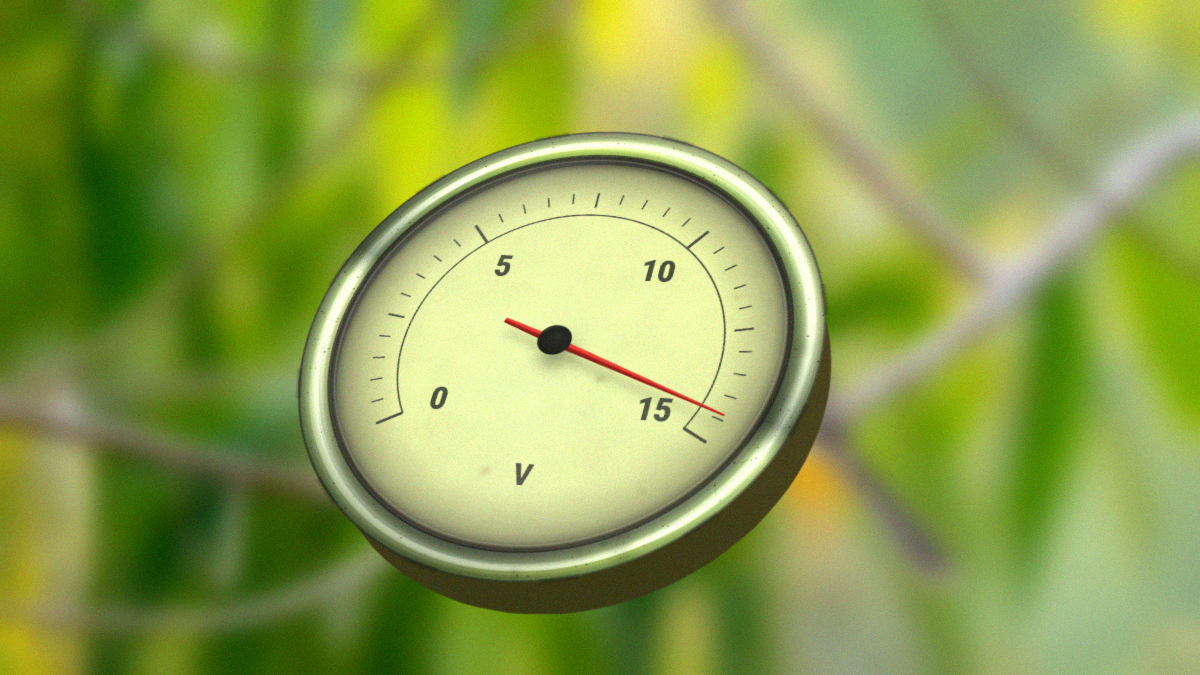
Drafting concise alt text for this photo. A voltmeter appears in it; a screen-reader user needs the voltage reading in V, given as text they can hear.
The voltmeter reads 14.5 V
